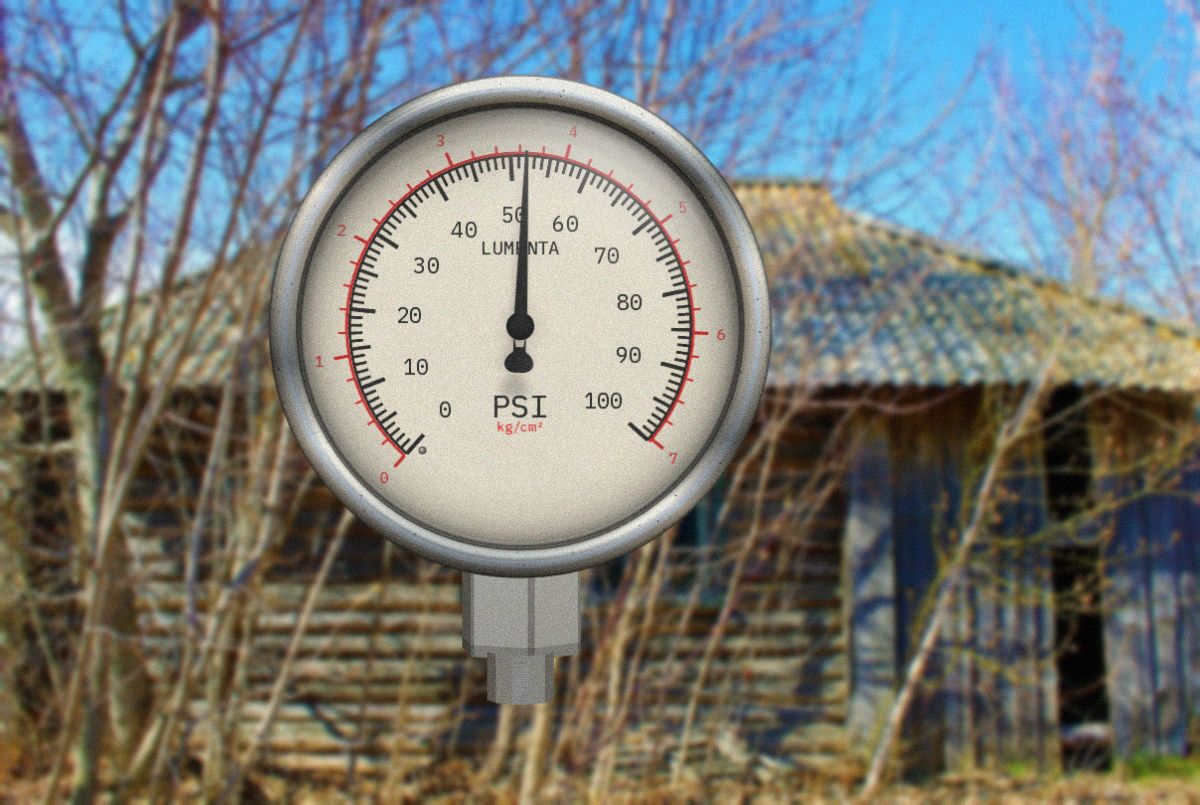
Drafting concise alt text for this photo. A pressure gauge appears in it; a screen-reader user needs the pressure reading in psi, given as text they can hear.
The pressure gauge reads 52 psi
